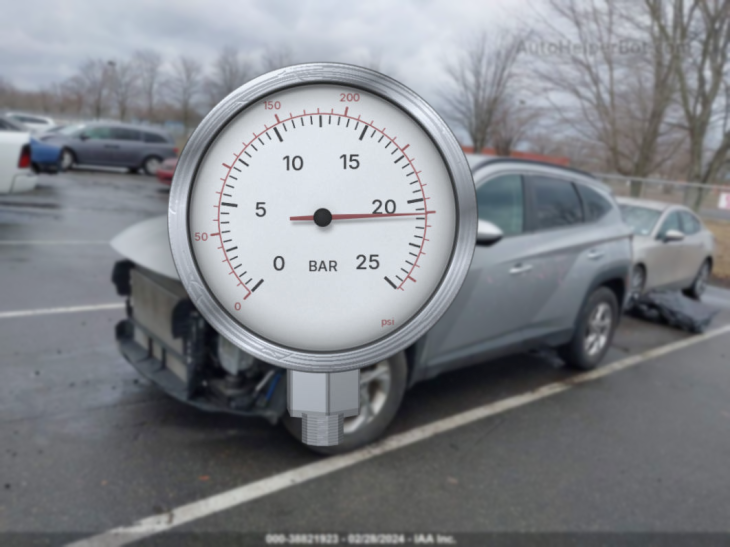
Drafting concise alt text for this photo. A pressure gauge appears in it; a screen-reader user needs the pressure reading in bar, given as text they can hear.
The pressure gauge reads 20.75 bar
